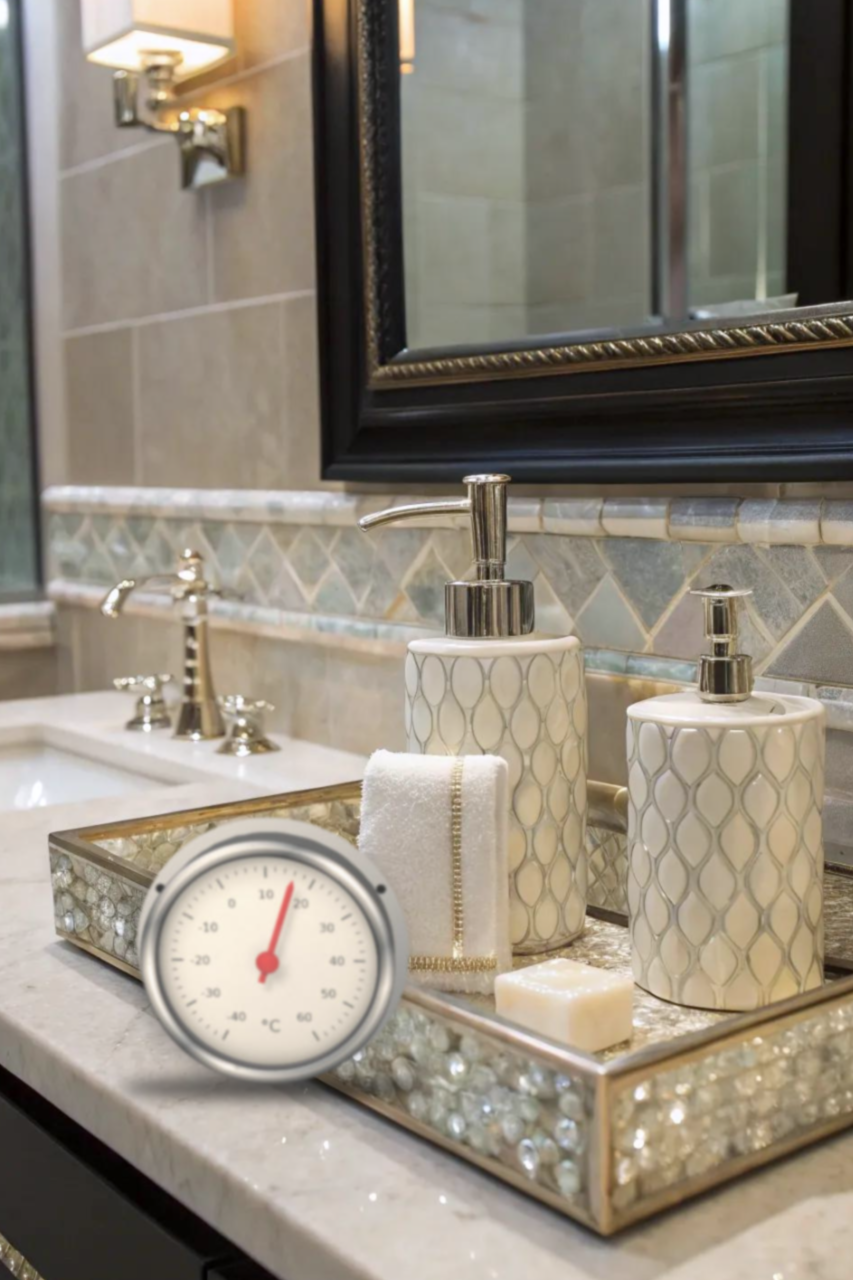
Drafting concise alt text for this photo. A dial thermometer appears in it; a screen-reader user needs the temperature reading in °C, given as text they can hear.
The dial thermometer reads 16 °C
